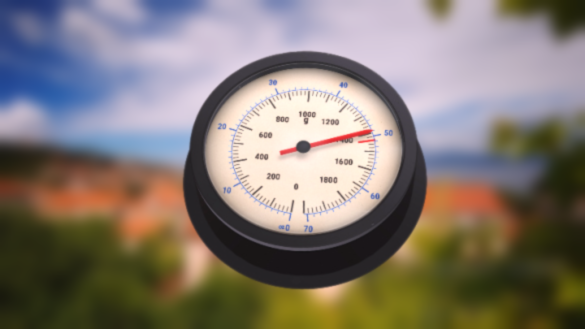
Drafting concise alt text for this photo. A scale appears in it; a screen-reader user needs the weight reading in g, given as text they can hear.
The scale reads 1400 g
